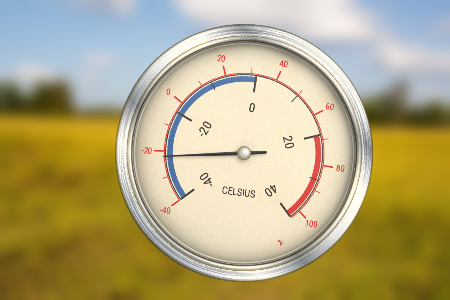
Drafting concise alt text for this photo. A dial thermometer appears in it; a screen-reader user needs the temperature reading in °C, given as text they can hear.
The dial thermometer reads -30 °C
